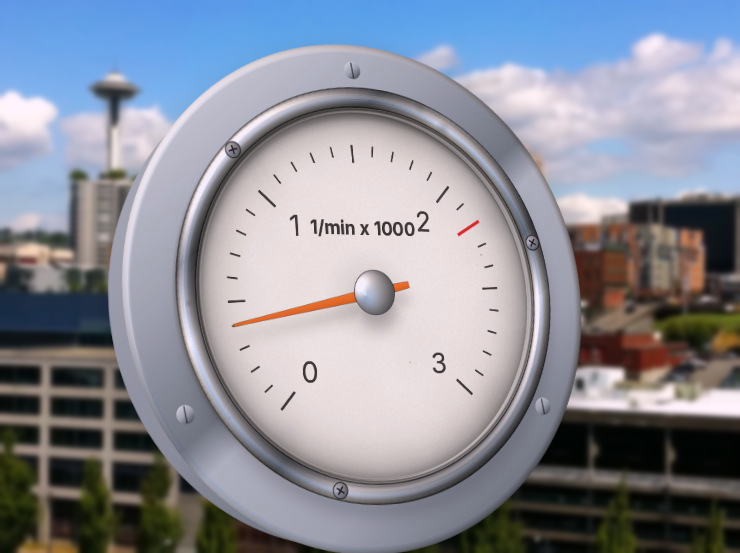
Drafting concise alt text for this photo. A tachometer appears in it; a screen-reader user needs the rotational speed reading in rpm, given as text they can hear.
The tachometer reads 400 rpm
